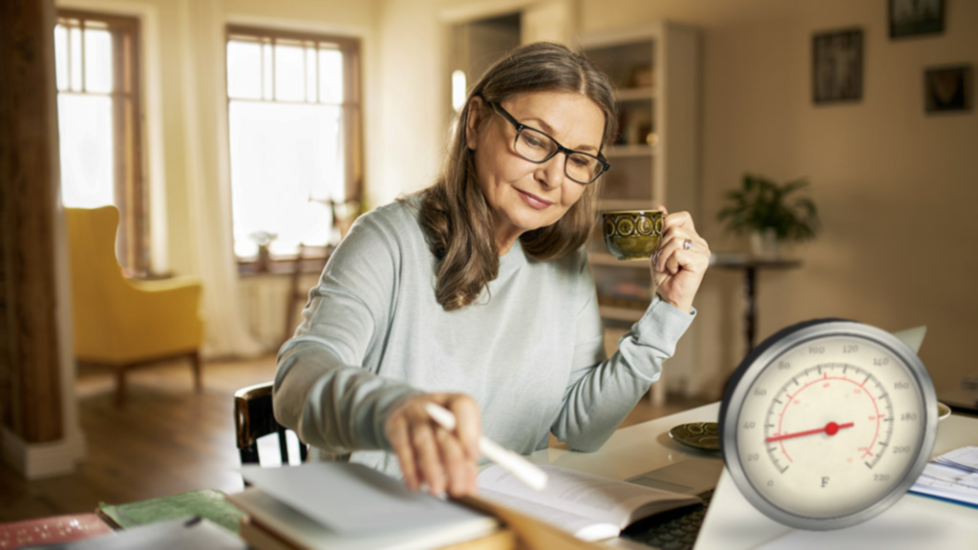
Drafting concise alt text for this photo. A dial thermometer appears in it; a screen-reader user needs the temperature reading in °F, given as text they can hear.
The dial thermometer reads 30 °F
